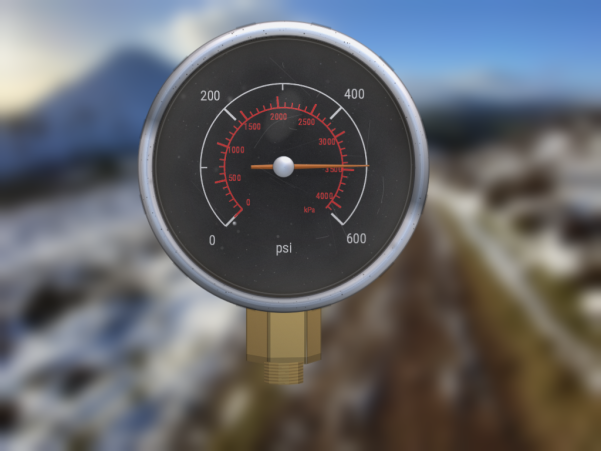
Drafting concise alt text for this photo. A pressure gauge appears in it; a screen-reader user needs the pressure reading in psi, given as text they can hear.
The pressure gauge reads 500 psi
